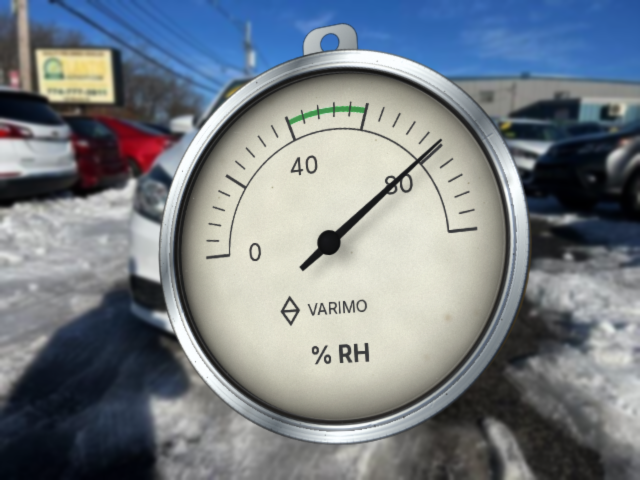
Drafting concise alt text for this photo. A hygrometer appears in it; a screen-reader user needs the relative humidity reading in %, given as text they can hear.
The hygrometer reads 80 %
